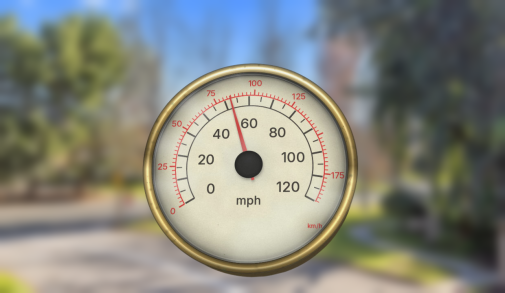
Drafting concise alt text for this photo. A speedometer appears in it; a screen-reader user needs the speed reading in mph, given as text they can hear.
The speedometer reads 52.5 mph
